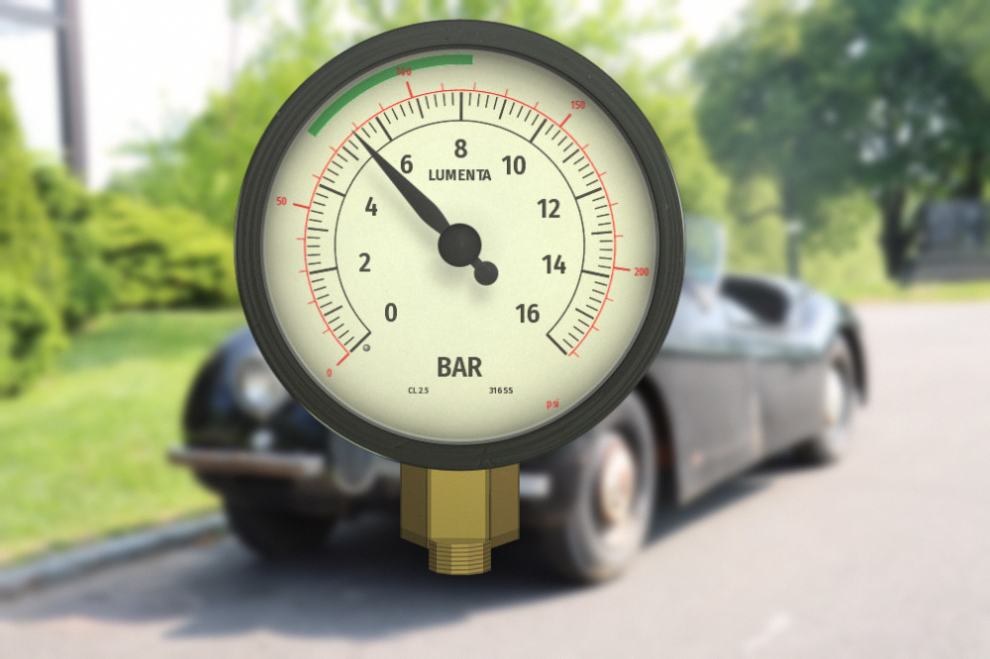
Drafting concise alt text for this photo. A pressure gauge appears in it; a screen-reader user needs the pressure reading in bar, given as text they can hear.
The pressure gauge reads 5.4 bar
